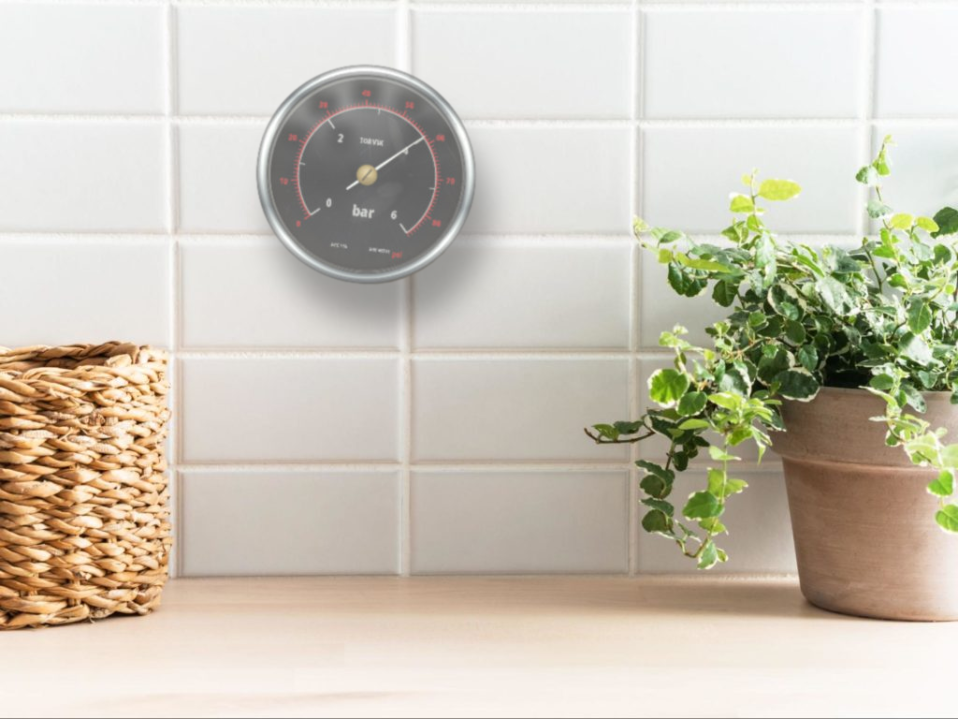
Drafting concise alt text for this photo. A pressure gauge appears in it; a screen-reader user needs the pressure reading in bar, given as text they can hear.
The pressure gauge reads 4 bar
